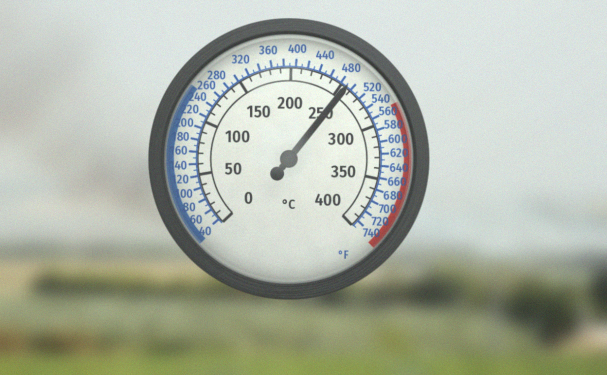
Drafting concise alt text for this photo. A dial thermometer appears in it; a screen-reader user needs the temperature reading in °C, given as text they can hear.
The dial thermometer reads 255 °C
